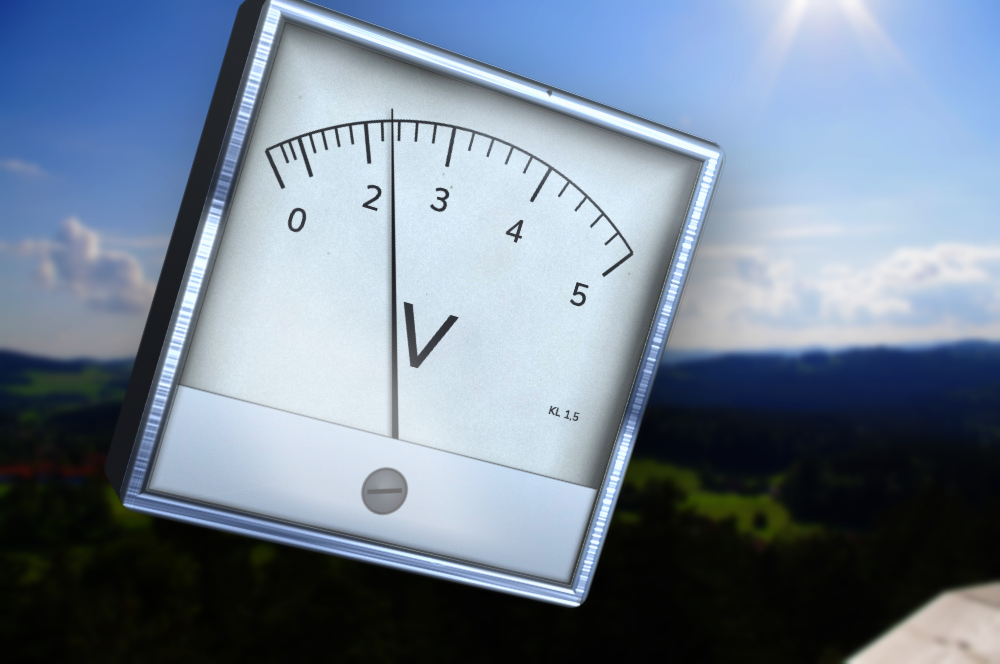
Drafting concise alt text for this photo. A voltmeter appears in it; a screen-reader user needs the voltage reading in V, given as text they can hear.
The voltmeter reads 2.3 V
